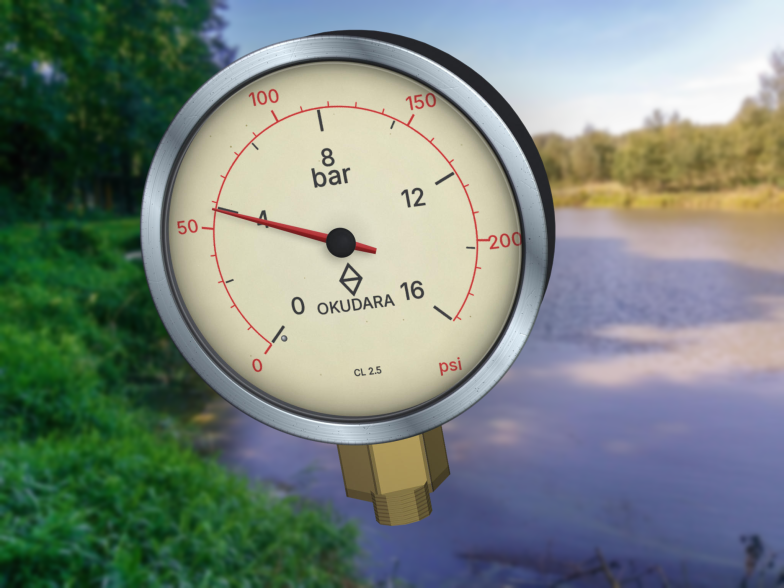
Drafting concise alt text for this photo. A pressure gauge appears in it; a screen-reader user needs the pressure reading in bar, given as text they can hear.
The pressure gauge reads 4 bar
